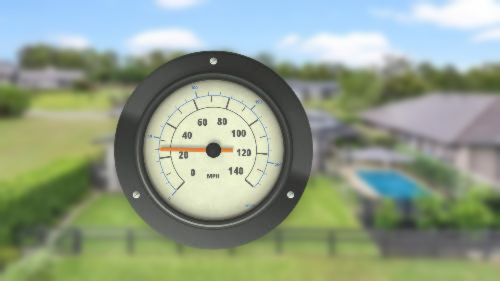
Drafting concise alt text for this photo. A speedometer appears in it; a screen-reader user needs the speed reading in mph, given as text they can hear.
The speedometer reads 25 mph
